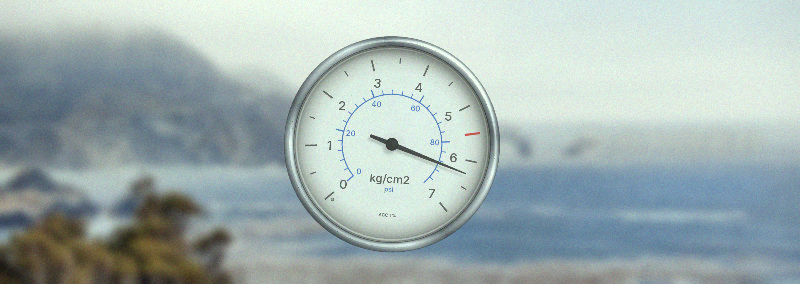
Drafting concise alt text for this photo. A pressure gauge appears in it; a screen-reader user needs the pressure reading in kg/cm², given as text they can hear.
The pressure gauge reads 6.25 kg/cm²
